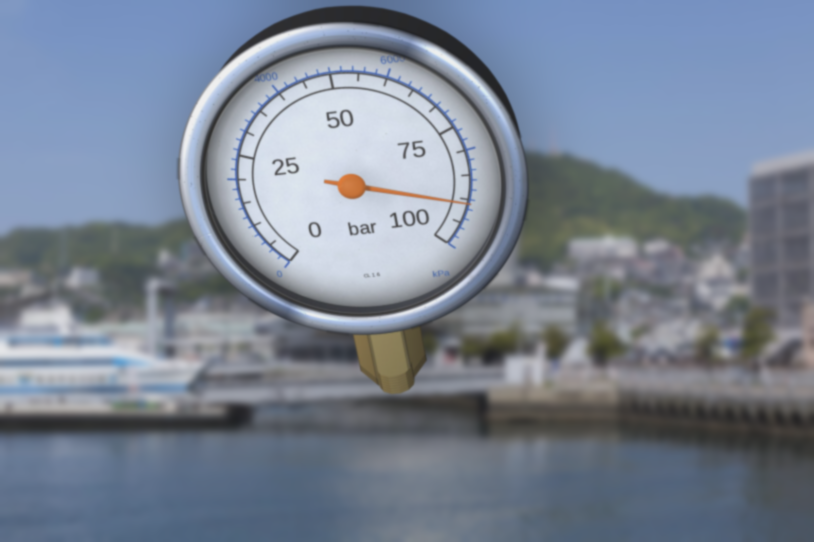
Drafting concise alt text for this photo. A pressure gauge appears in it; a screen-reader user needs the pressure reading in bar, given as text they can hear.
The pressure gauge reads 90 bar
